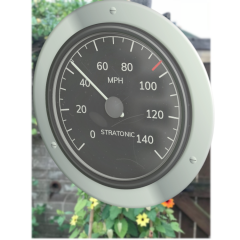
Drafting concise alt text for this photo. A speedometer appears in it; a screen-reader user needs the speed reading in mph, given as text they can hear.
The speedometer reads 45 mph
